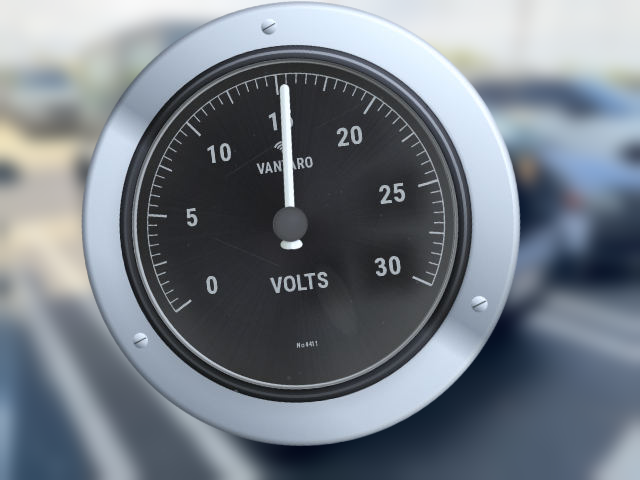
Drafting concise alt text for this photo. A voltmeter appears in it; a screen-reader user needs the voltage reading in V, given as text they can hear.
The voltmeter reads 15.5 V
